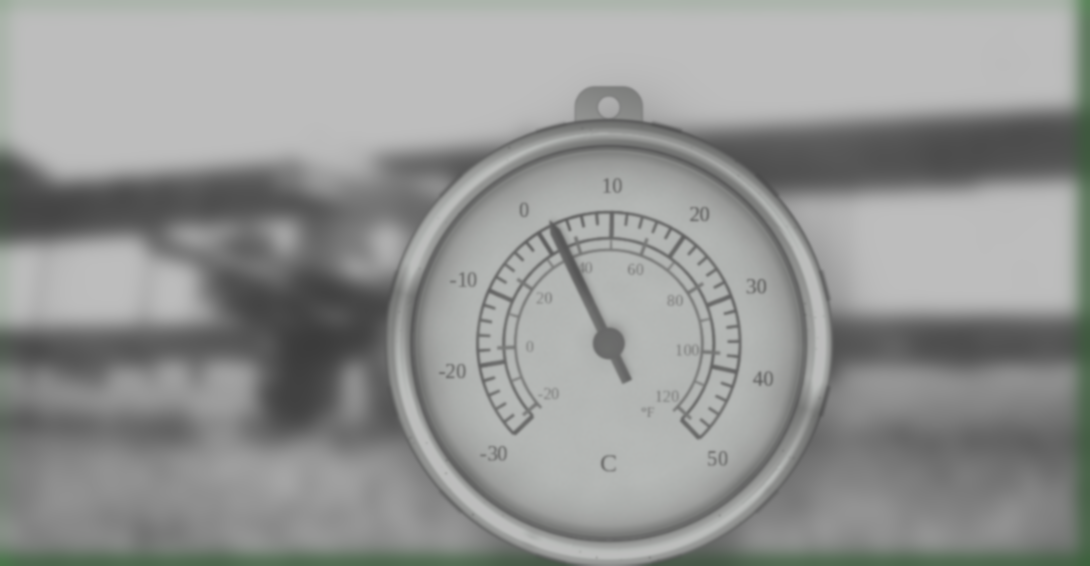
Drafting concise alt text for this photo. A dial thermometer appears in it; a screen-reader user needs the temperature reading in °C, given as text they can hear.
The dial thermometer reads 2 °C
